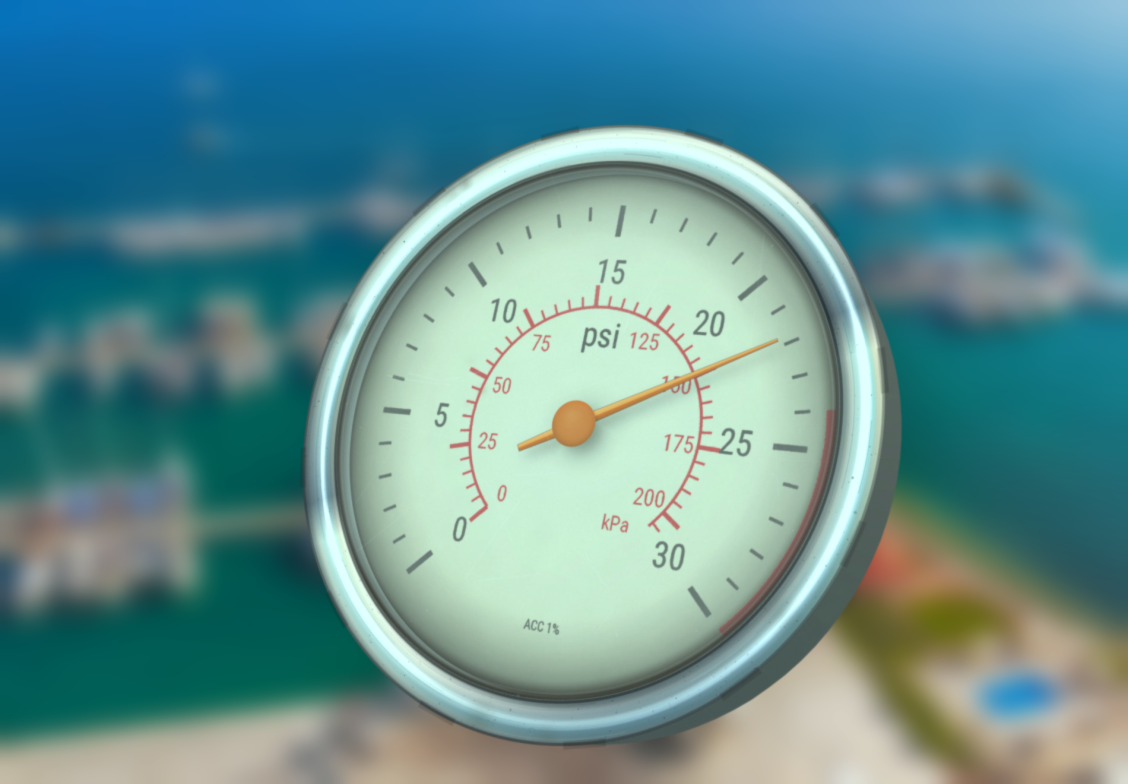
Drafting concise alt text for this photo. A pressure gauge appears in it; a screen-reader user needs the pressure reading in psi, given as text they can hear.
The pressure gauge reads 22 psi
